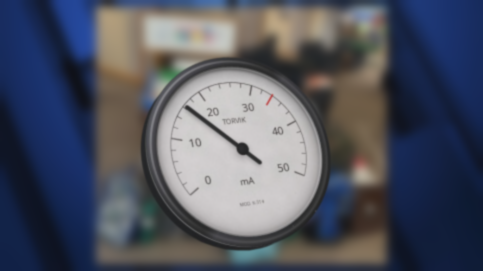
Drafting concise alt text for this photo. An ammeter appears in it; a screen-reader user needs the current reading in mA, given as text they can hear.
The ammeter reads 16 mA
